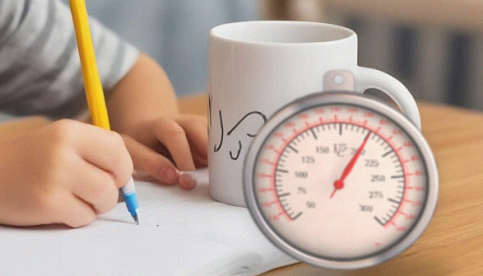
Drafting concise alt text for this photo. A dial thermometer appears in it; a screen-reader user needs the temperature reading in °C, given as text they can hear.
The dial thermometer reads 200 °C
